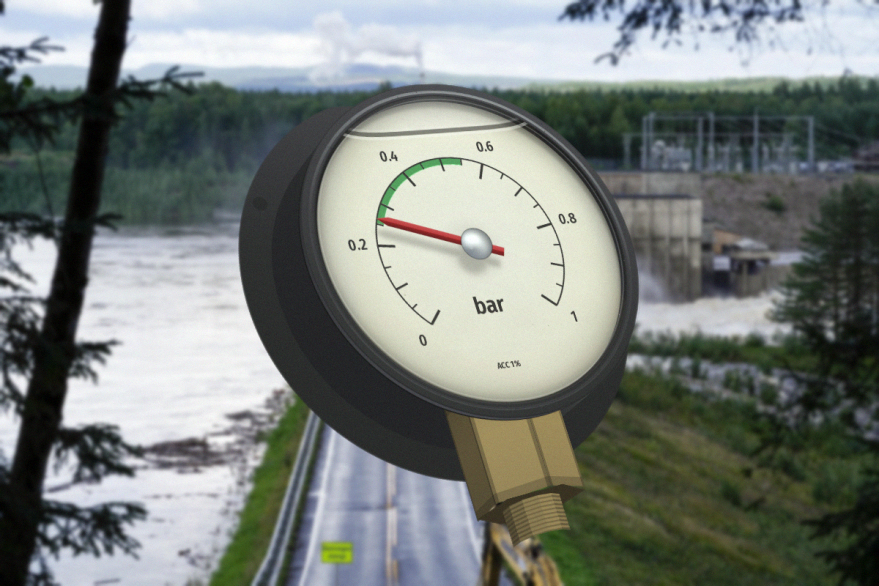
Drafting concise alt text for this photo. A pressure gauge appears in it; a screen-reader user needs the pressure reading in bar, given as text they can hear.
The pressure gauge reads 0.25 bar
